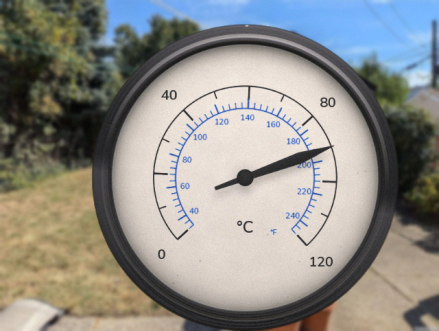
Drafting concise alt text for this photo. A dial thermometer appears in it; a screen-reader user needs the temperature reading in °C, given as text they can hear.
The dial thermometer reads 90 °C
